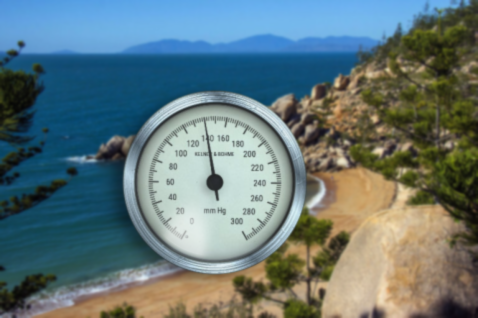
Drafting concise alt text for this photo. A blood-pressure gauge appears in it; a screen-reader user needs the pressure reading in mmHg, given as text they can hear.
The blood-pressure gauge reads 140 mmHg
